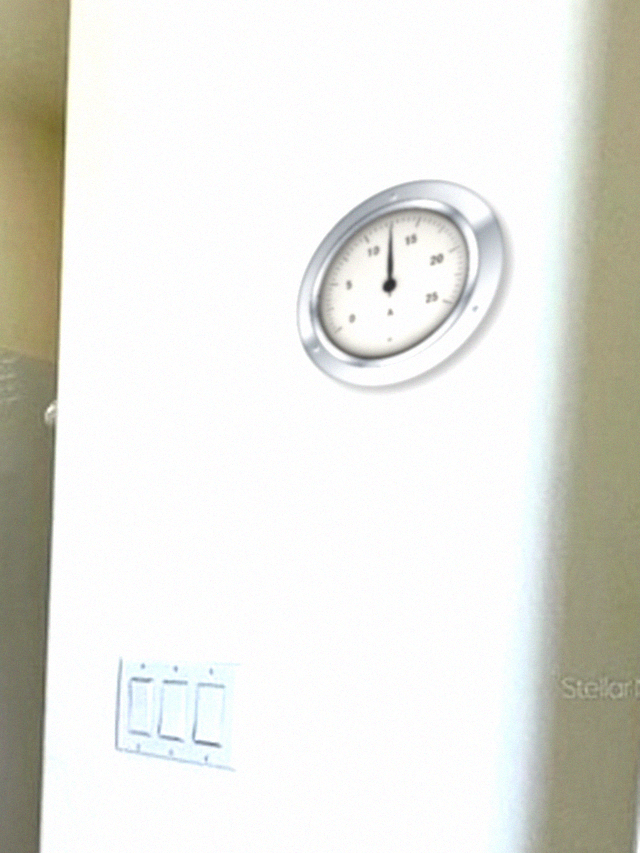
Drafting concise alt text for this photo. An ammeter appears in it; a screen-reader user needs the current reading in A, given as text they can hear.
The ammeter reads 12.5 A
